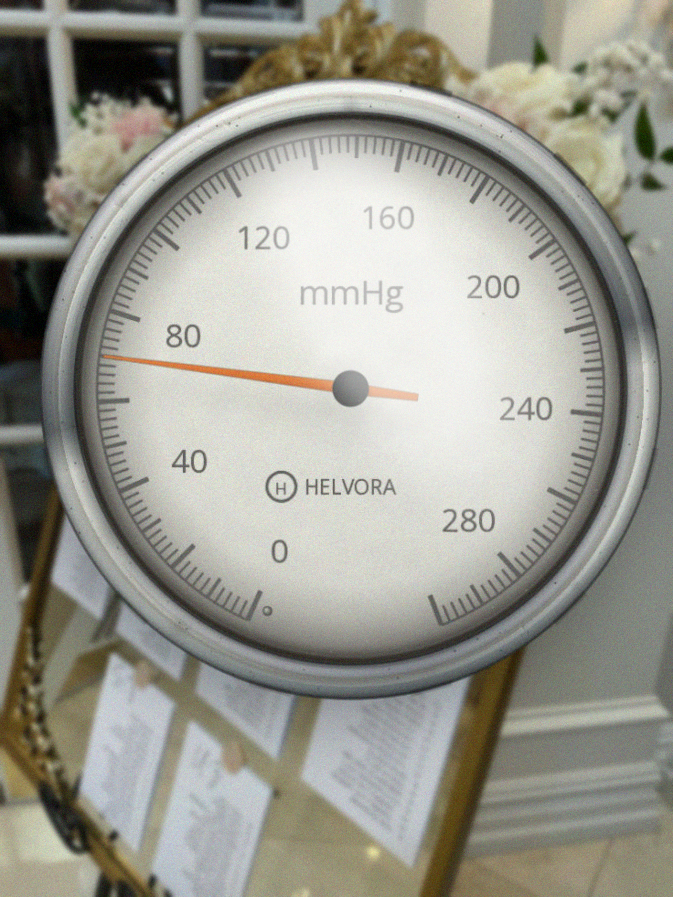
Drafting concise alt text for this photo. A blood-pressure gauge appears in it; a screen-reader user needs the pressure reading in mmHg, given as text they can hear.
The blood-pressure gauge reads 70 mmHg
